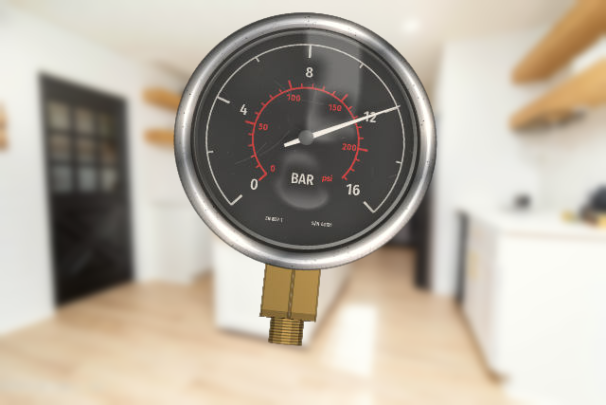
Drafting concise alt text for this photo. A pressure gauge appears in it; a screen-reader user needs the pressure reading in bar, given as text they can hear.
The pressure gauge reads 12 bar
